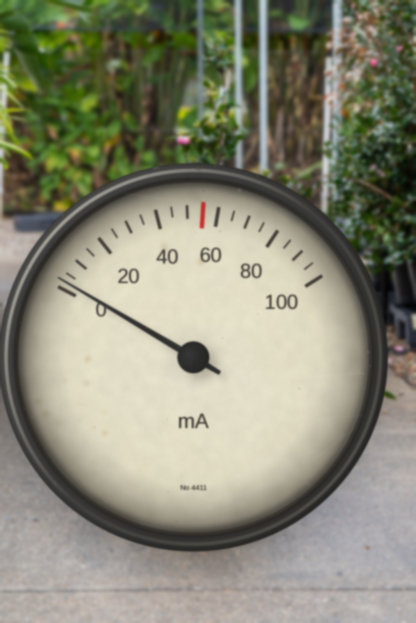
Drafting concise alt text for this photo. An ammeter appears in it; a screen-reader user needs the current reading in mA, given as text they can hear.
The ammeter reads 2.5 mA
